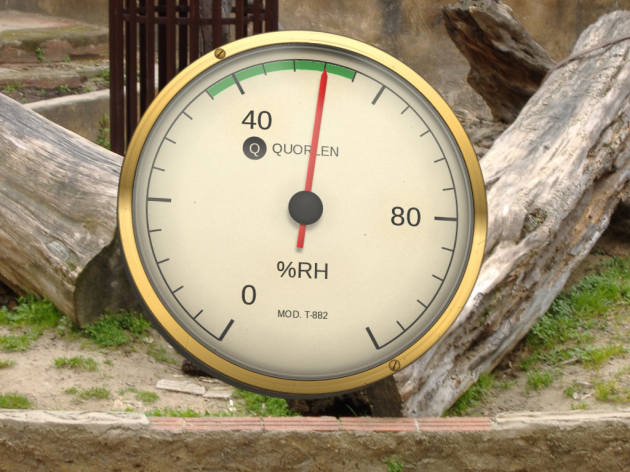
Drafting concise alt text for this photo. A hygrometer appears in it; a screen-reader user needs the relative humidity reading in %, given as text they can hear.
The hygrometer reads 52 %
